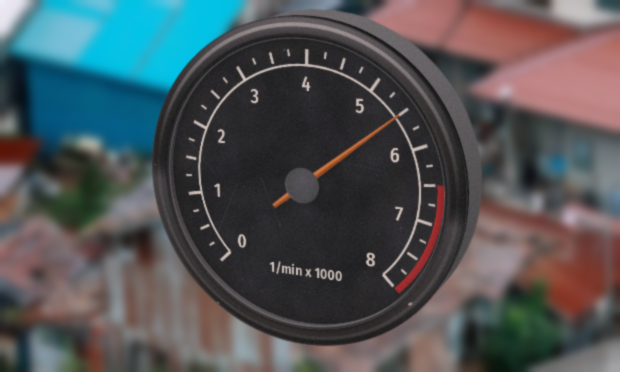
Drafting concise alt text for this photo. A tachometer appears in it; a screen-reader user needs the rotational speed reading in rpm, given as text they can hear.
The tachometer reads 5500 rpm
